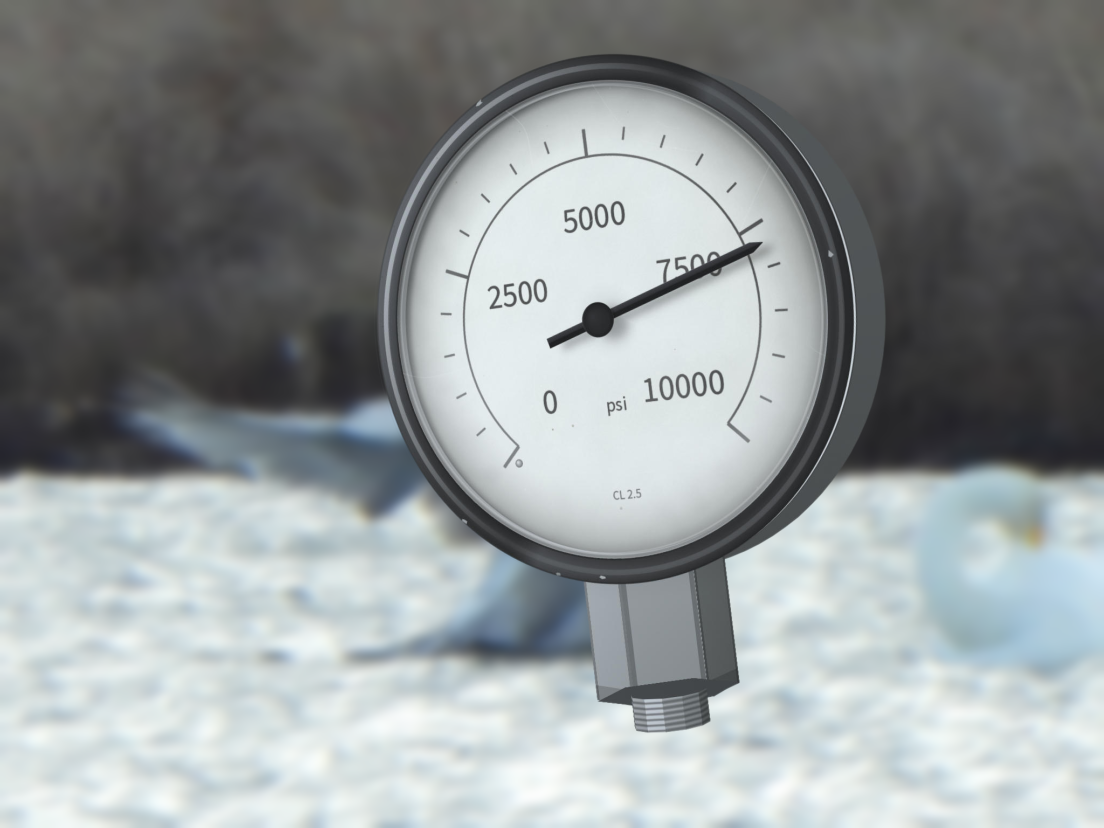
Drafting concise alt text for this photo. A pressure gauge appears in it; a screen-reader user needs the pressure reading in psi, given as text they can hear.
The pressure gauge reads 7750 psi
